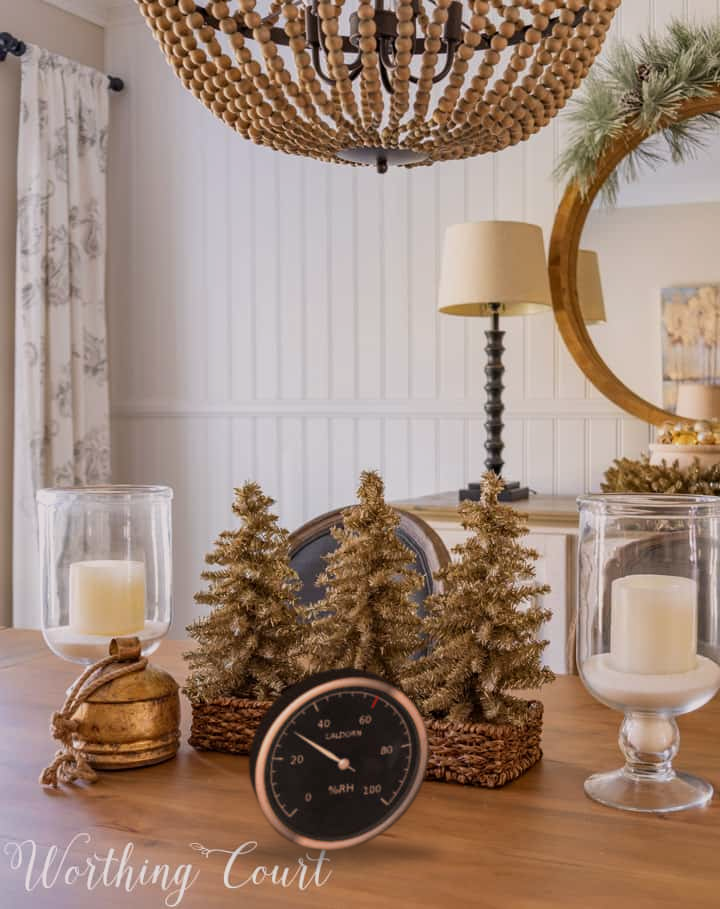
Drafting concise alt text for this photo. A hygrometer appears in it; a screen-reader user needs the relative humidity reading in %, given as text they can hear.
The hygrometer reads 30 %
